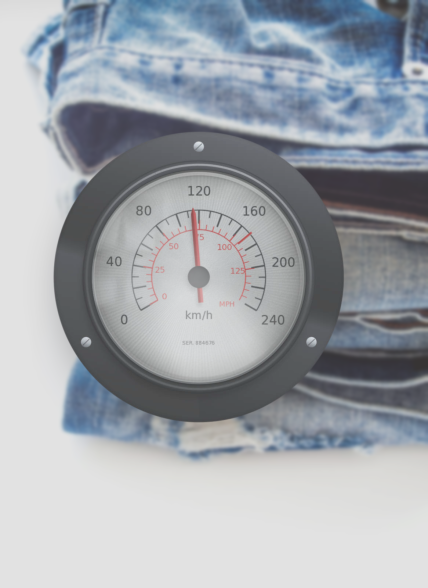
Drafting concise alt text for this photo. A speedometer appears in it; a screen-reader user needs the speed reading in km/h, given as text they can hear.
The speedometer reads 115 km/h
